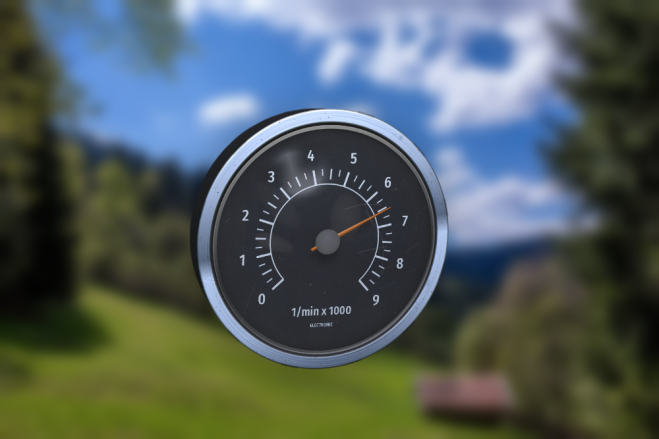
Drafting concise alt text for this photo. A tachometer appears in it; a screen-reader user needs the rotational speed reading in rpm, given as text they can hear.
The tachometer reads 6500 rpm
